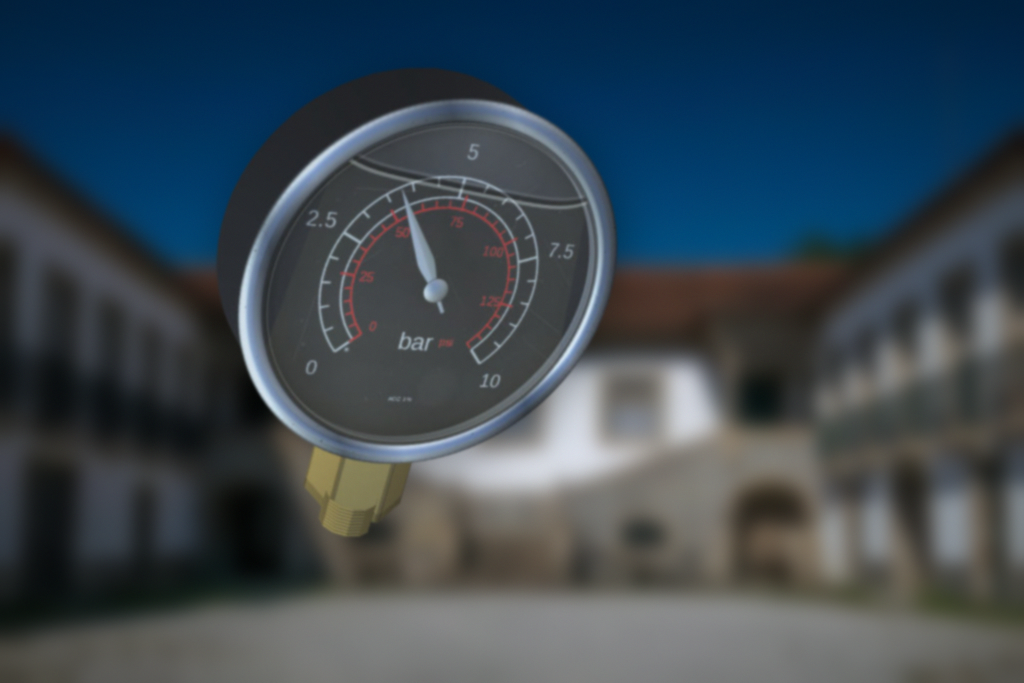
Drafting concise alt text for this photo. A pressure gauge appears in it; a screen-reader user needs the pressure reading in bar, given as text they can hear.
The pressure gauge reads 3.75 bar
